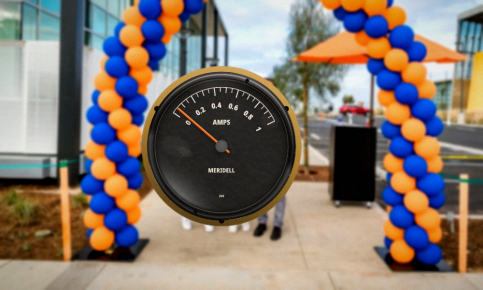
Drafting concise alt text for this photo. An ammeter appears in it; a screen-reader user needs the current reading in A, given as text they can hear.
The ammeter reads 0.05 A
